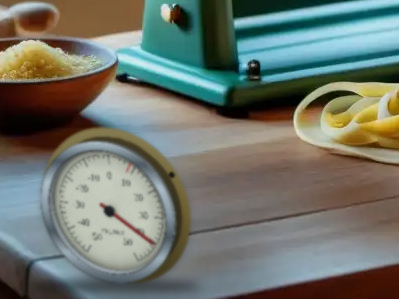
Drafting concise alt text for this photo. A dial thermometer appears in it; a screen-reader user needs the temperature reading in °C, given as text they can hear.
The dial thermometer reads 40 °C
